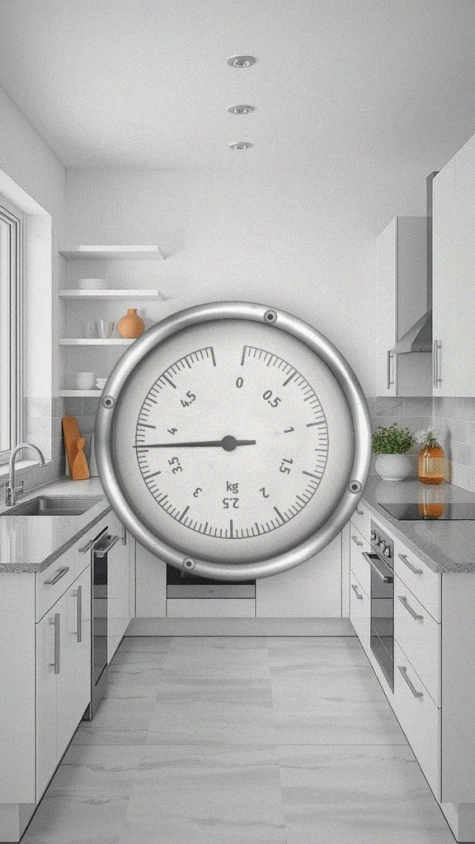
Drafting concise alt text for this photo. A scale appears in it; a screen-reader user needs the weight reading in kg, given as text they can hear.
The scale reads 3.8 kg
